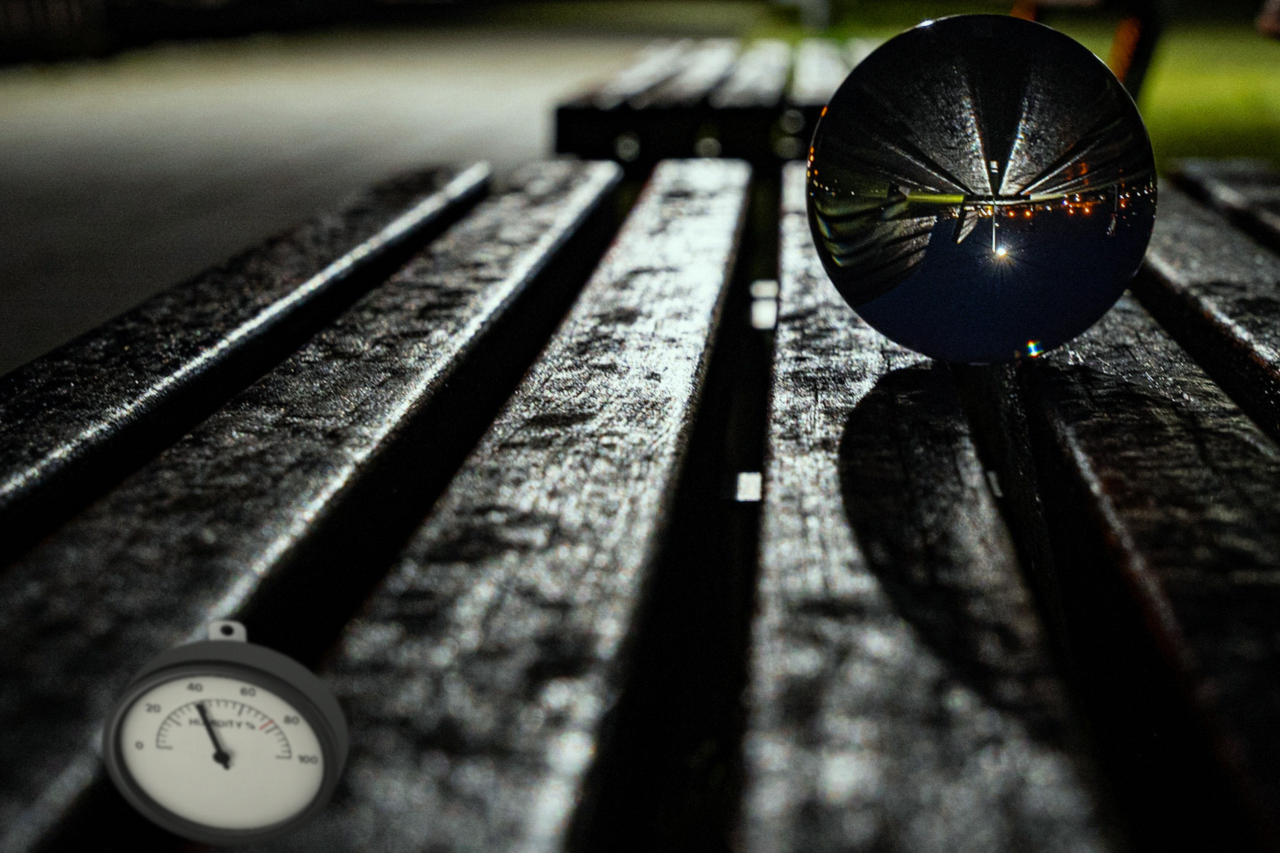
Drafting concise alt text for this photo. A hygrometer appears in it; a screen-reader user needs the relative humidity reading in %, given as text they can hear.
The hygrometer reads 40 %
